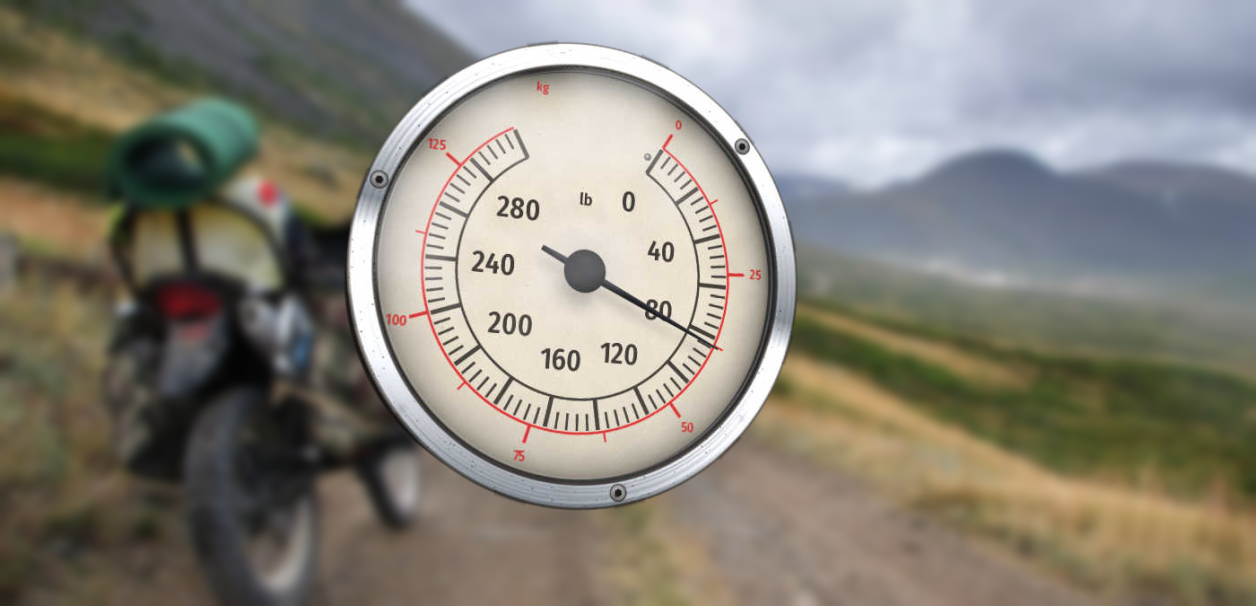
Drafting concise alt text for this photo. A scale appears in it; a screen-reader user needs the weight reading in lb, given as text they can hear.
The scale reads 84 lb
